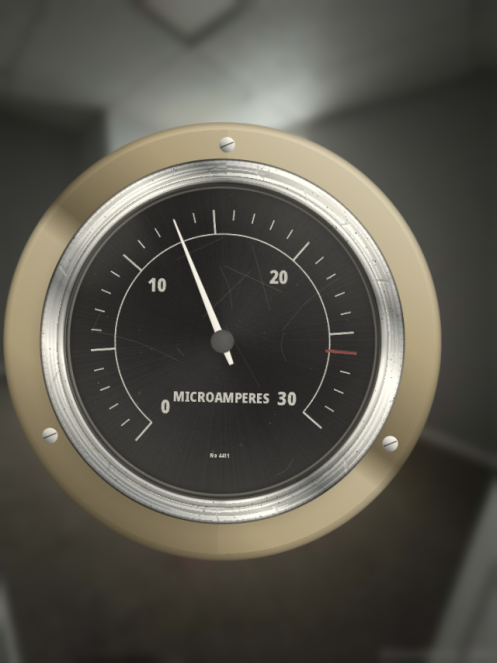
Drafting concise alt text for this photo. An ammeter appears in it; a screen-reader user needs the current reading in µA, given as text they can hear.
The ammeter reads 13 µA
